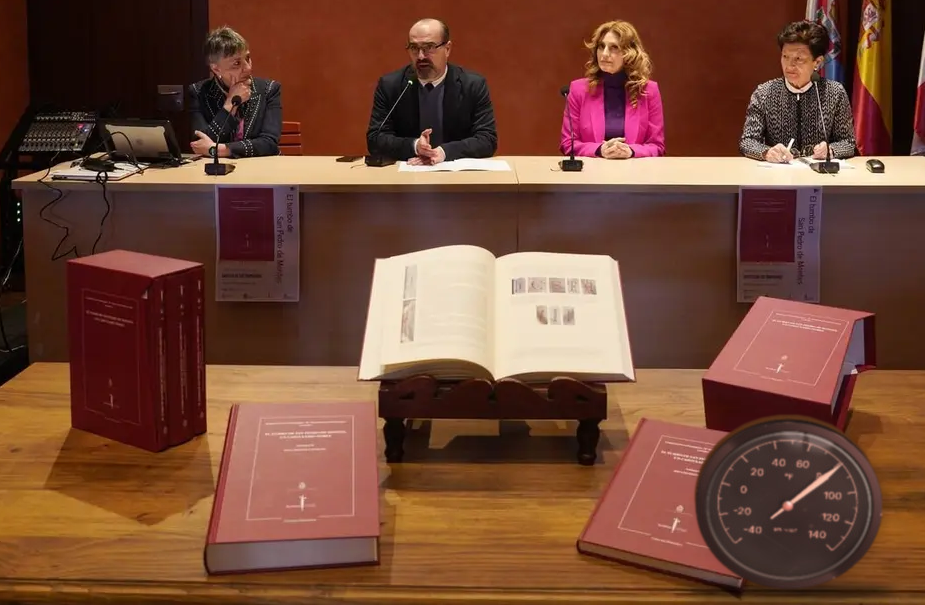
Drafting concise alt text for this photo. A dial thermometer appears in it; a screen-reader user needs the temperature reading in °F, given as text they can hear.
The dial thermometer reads 80 °F
